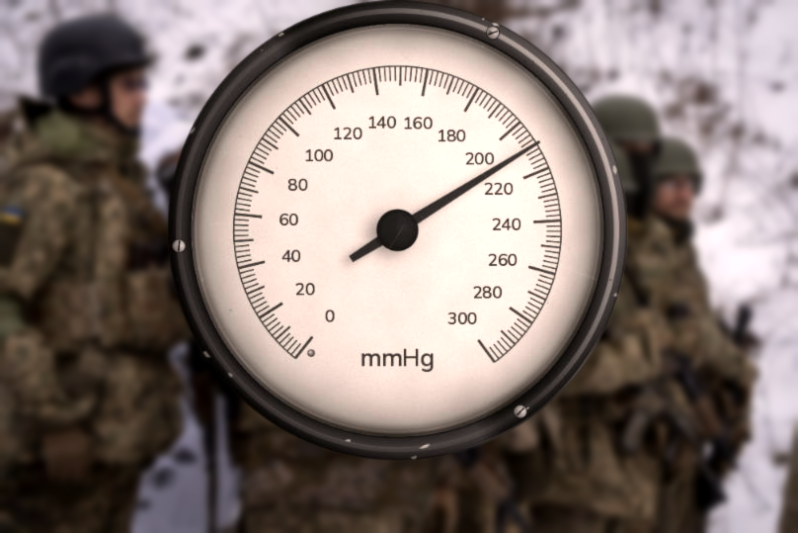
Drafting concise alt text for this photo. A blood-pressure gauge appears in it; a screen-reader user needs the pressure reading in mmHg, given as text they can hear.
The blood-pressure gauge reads 210 mmHg
